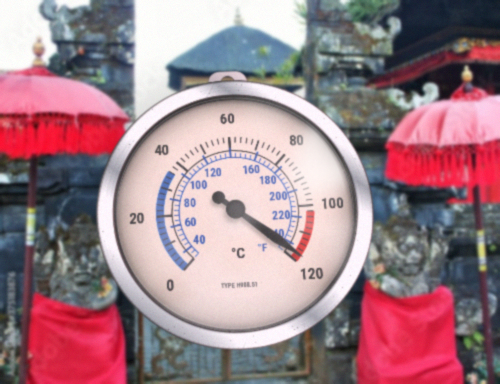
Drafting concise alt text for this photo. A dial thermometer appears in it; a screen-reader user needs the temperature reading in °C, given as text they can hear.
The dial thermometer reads 118 °C
